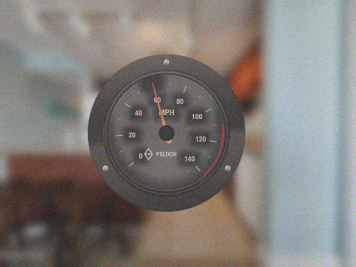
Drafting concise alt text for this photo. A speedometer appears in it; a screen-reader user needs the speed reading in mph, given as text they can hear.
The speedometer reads 60 mph
